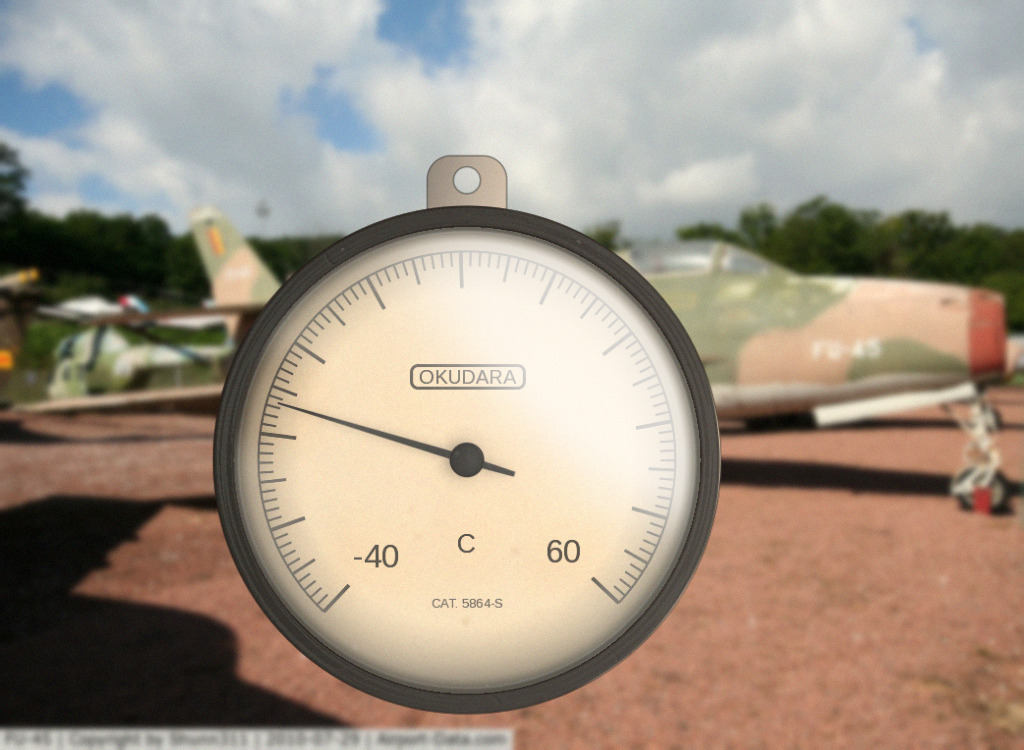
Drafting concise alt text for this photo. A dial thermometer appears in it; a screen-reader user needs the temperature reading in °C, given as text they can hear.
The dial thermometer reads -16.5 °C
